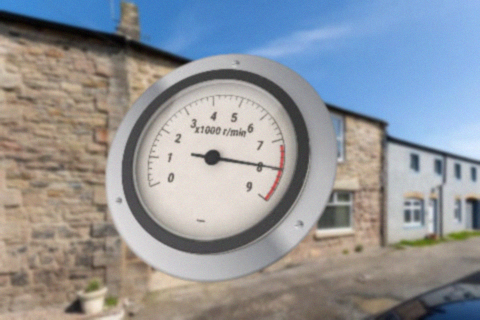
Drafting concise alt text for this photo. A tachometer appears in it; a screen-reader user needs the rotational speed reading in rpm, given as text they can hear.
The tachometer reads 8000 rpm
